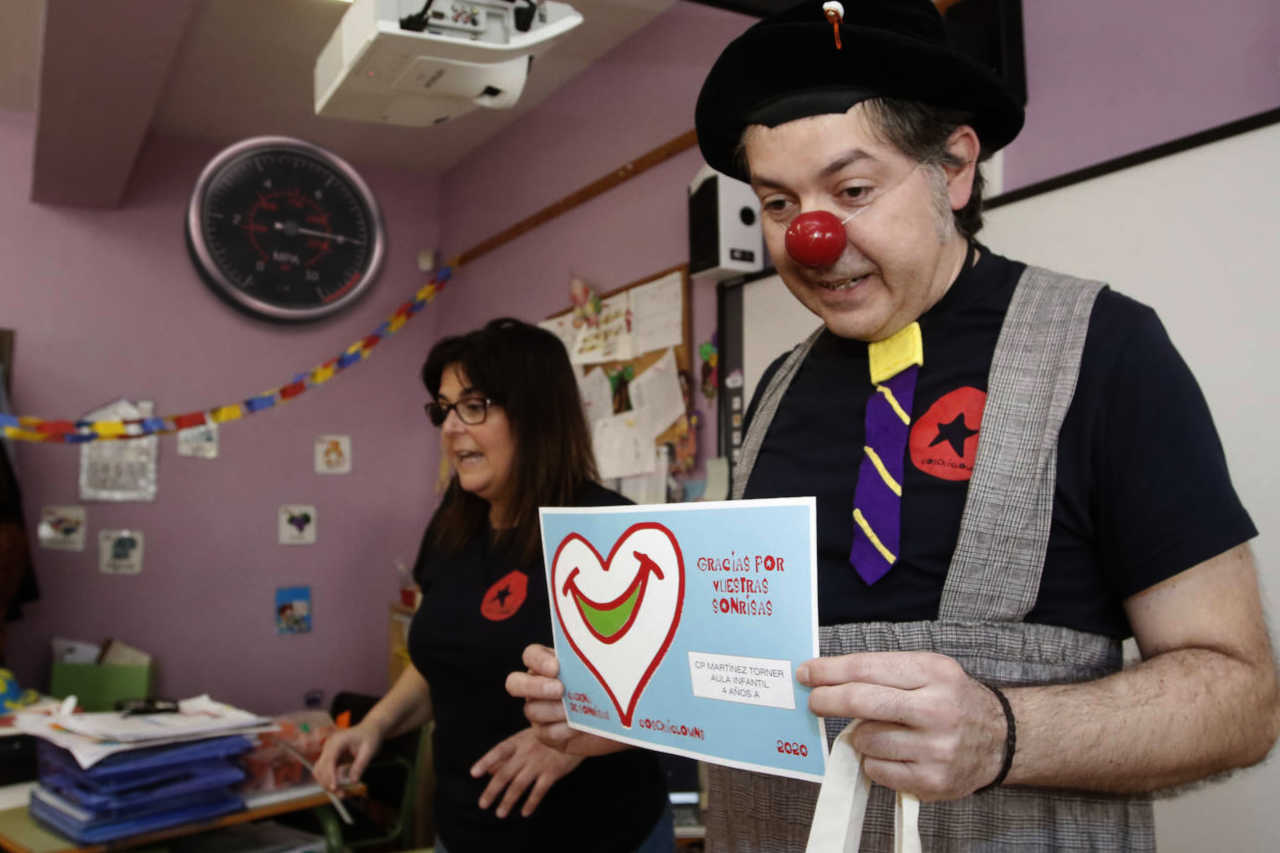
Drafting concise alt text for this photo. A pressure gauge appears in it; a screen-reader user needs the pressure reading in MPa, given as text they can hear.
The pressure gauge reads 8 MPa
